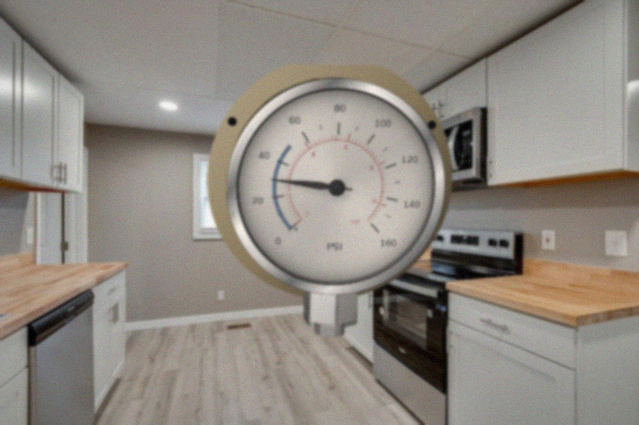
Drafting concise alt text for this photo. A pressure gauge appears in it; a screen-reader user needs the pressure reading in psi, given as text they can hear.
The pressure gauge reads 30 psi
